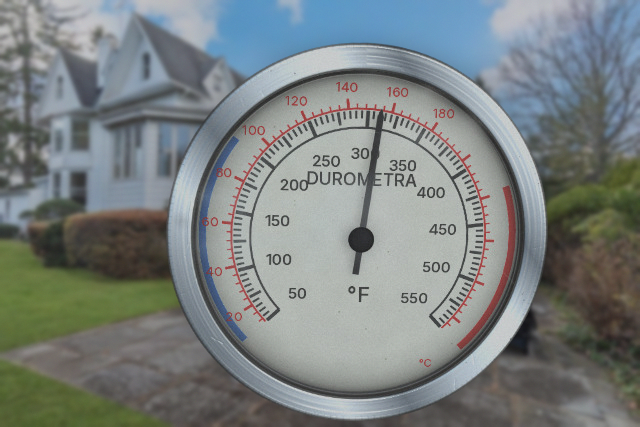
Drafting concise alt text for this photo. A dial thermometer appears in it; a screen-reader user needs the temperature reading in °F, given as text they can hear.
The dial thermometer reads 310 °F
